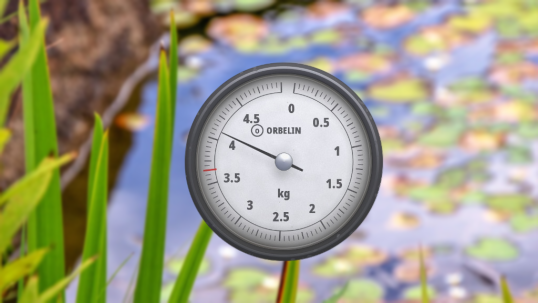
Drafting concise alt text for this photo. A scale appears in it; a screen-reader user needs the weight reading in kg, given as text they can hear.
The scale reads 4.1 kg
